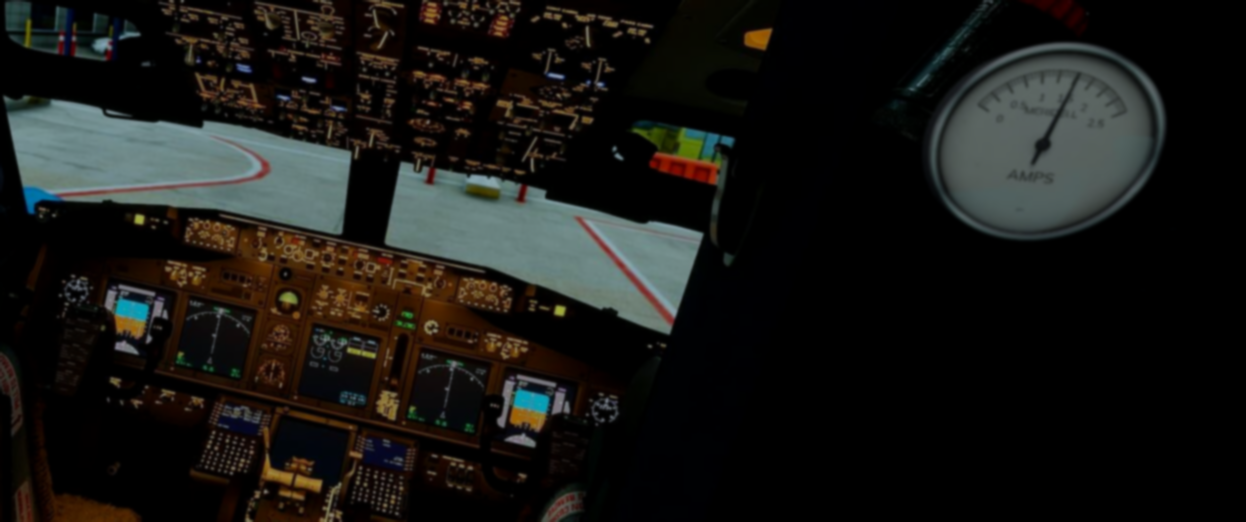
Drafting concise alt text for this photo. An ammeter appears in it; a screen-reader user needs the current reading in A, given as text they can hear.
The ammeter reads 1.5 A
